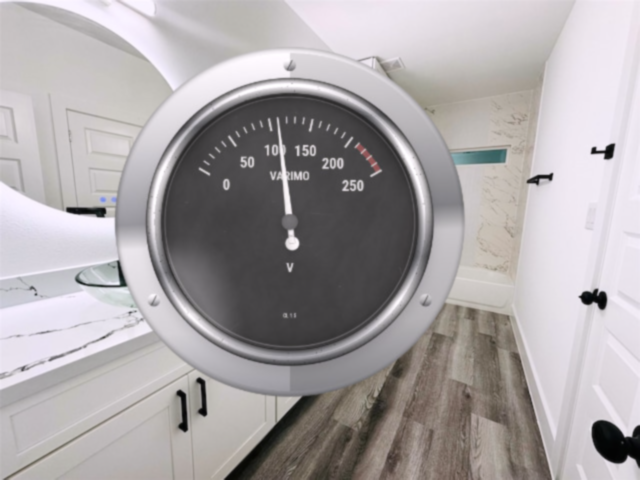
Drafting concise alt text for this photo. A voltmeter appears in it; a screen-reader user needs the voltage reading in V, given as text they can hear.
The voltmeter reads 110 V
